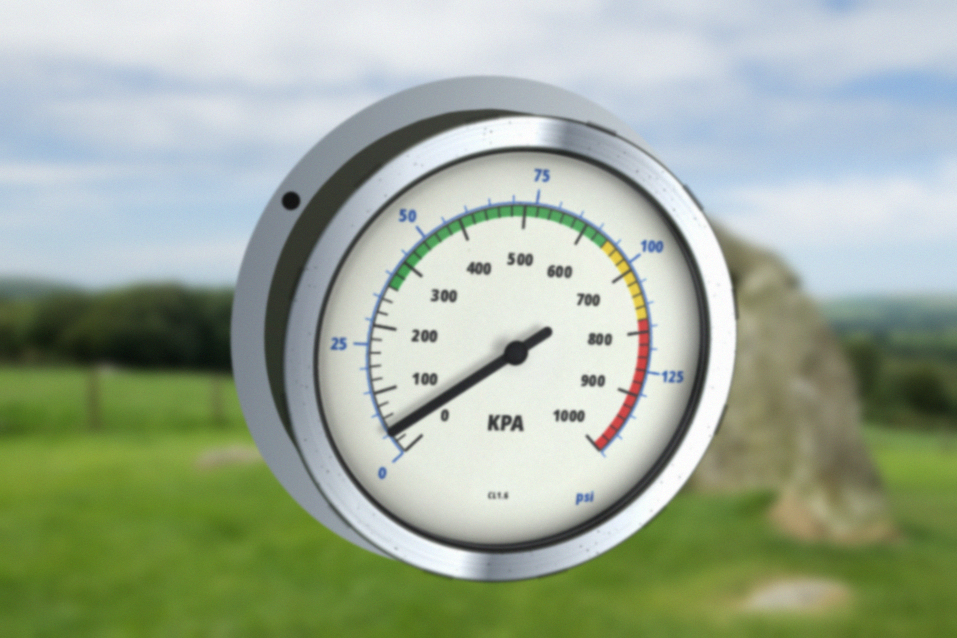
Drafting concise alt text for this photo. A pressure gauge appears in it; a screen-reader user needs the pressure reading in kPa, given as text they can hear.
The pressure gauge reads 40 kPa
